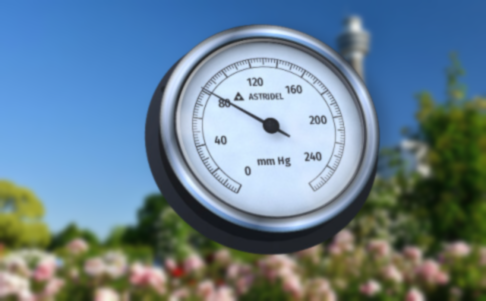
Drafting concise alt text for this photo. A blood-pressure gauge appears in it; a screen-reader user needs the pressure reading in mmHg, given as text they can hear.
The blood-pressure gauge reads 80 mmHg
